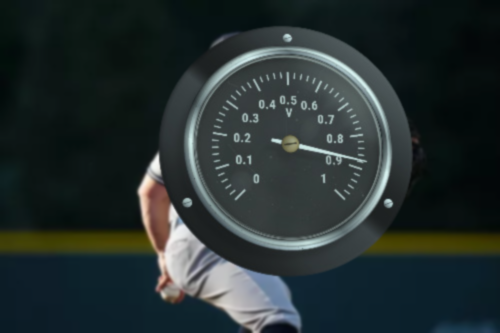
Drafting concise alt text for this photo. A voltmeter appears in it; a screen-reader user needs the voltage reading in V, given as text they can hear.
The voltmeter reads 0.88 V
